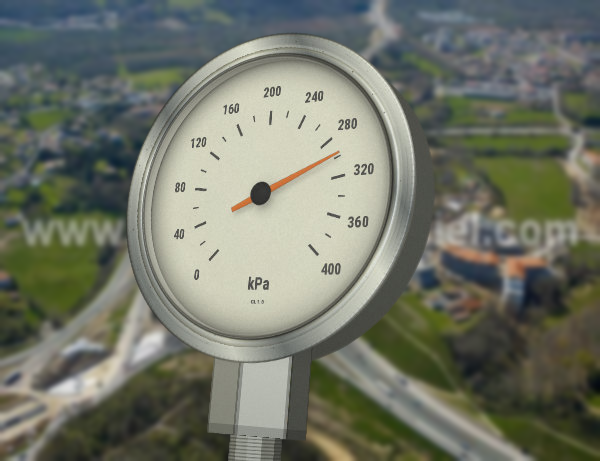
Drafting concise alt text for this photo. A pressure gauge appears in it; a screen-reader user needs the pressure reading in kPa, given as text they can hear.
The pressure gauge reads 300 kPa
